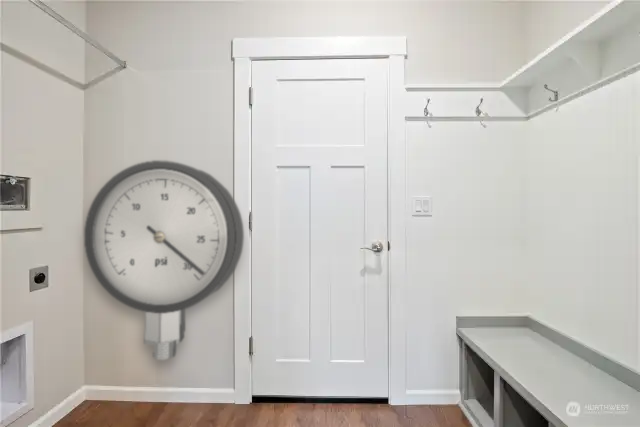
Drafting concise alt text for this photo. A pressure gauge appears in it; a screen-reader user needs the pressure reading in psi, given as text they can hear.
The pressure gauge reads 29 psi
